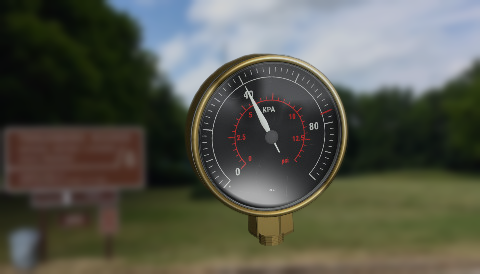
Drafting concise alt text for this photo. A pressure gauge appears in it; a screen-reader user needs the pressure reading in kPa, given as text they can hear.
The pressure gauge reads 40 kPa
